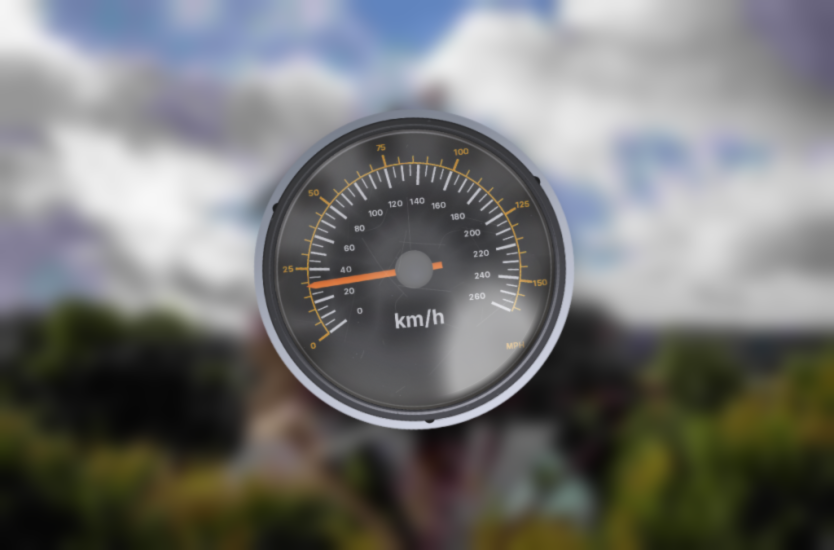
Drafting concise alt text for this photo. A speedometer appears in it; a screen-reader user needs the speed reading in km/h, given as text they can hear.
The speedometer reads 30 km/h
